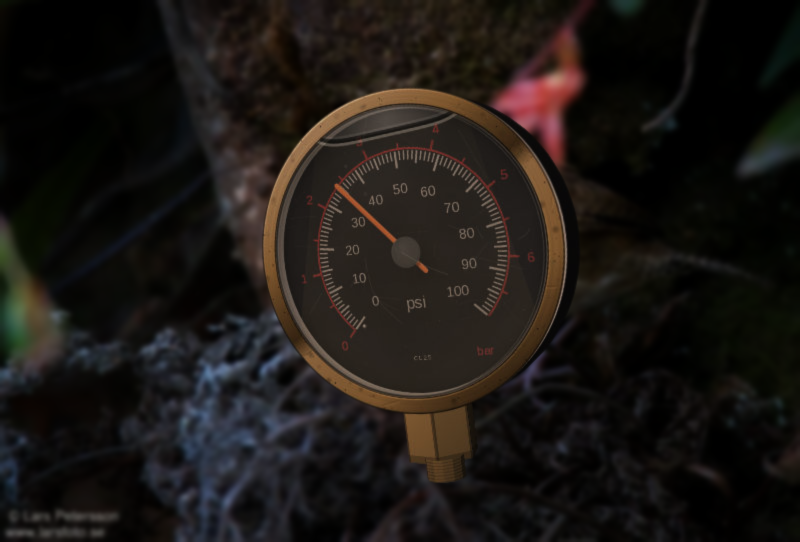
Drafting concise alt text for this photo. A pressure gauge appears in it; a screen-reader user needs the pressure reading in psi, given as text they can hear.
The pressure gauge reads 35 psi
